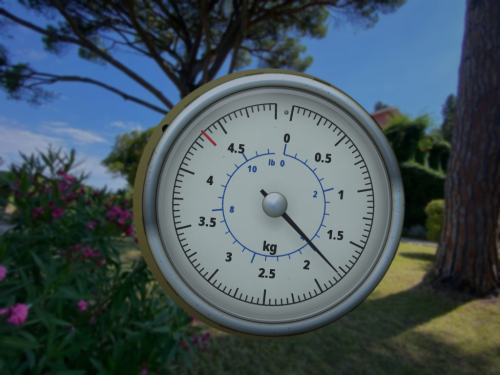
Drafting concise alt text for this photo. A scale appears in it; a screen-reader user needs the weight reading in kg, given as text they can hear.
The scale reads 1.8 kg
